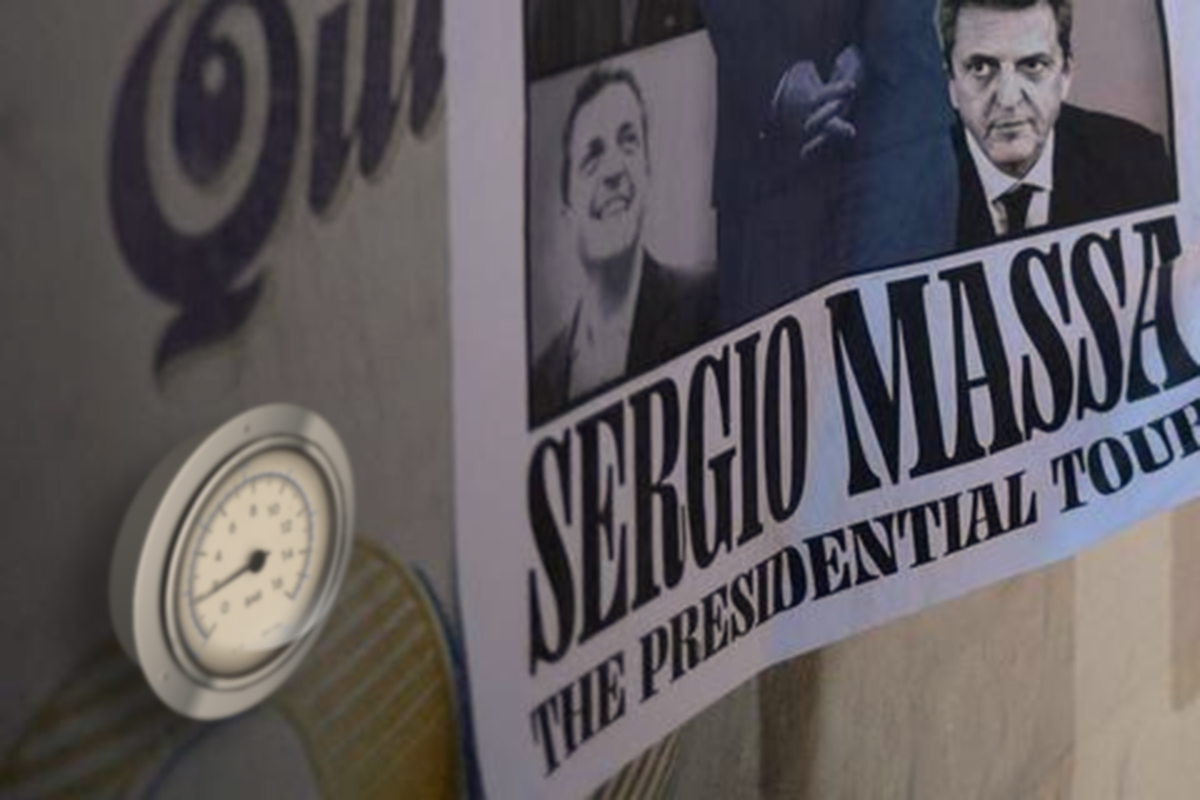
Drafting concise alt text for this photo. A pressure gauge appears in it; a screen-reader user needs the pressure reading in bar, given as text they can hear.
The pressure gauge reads 2 bar
